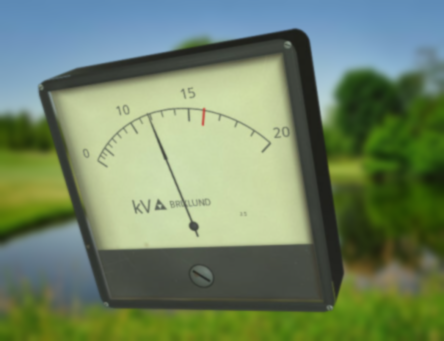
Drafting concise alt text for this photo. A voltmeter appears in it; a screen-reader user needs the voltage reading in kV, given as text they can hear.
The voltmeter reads 12 kV
